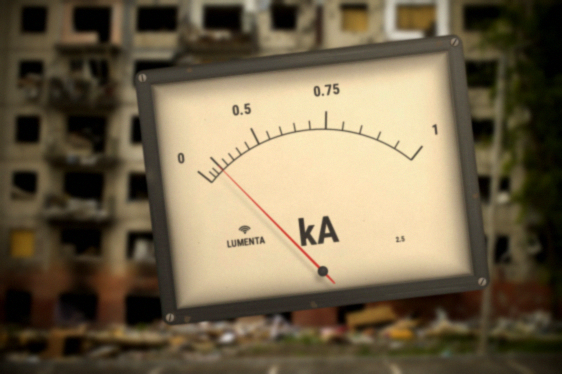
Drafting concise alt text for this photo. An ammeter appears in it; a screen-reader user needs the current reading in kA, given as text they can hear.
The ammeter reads 0.25 kA
